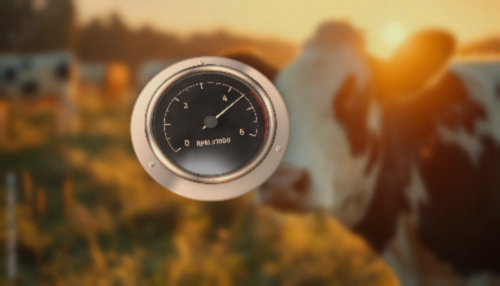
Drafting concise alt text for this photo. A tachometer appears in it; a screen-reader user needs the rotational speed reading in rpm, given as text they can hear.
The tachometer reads 4500 rpm
